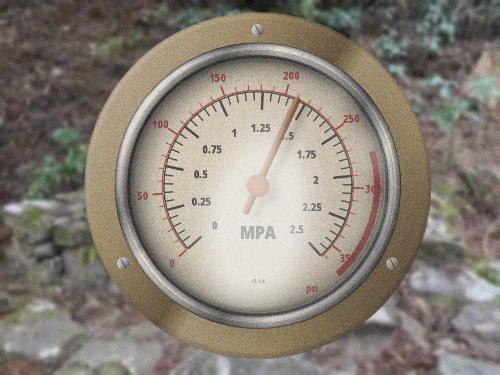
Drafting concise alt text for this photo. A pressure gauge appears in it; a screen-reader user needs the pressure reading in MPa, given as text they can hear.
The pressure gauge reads 1.45 MPa
